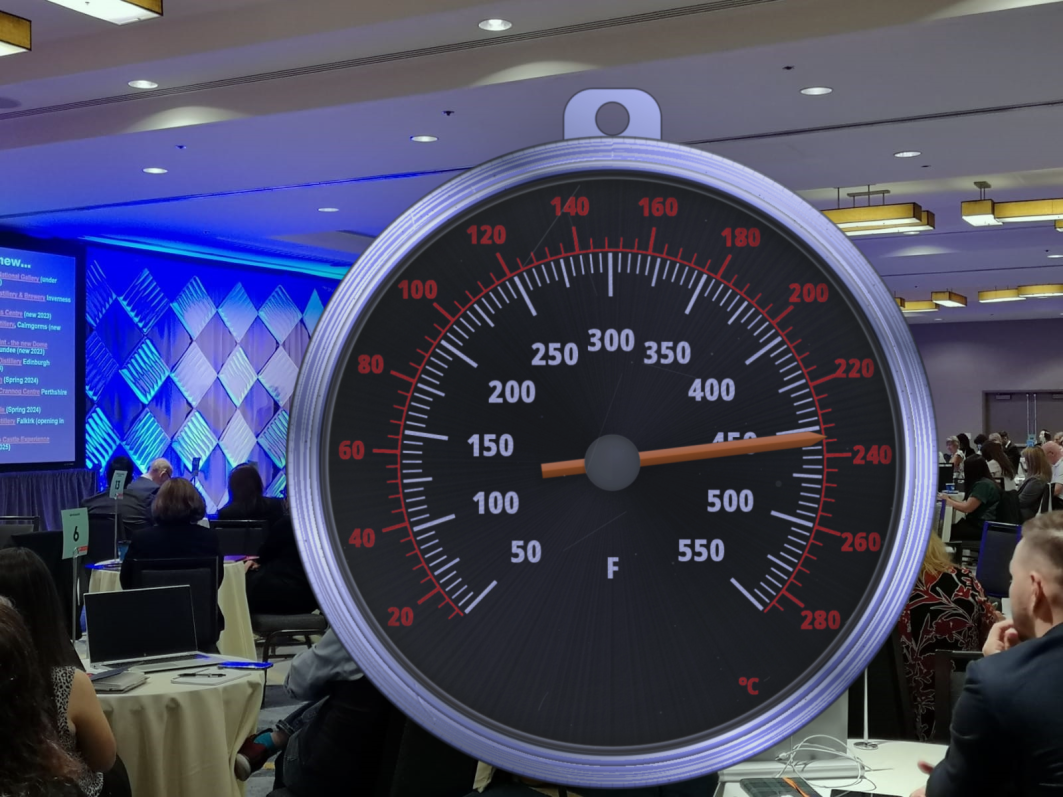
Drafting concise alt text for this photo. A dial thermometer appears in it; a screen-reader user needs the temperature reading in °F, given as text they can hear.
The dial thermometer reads 455 °F
